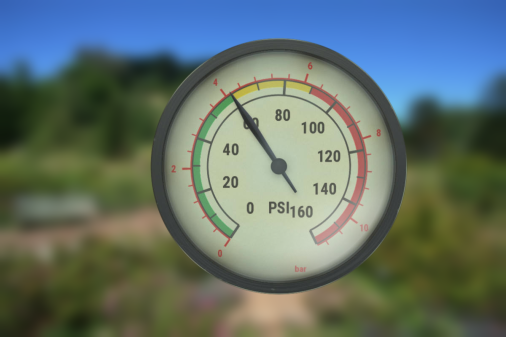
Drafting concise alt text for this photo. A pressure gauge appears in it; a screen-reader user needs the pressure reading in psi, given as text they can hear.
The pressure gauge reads 60 psi
